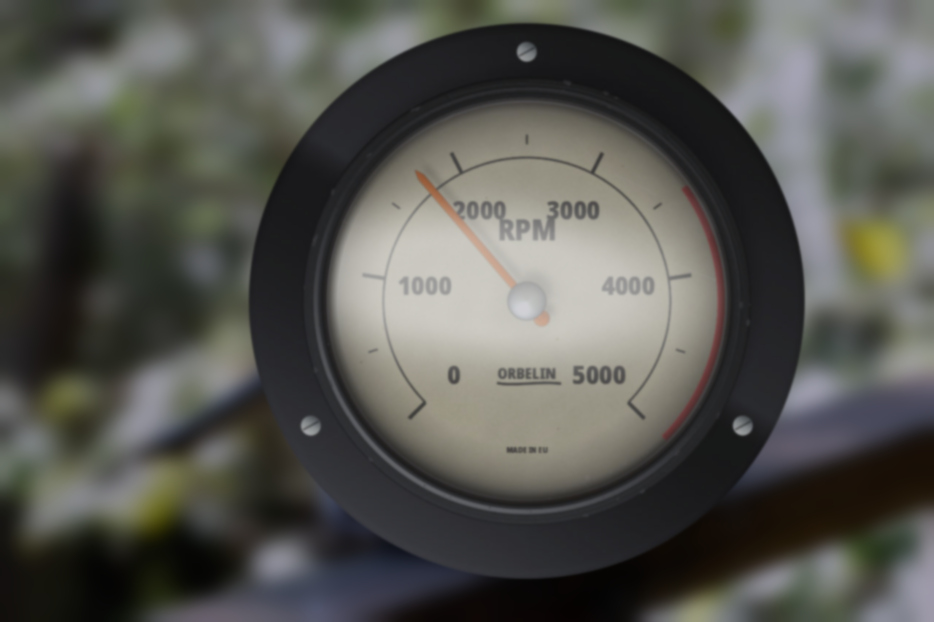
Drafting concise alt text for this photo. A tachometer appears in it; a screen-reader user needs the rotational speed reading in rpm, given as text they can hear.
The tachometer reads 1750 rpm
